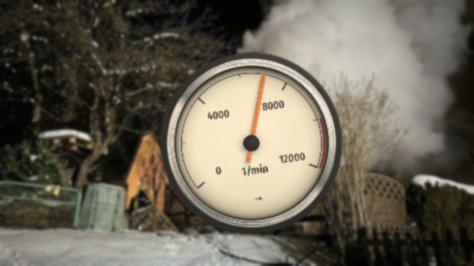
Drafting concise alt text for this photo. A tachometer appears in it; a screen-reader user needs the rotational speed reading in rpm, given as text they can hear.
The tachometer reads 7000 rpm
